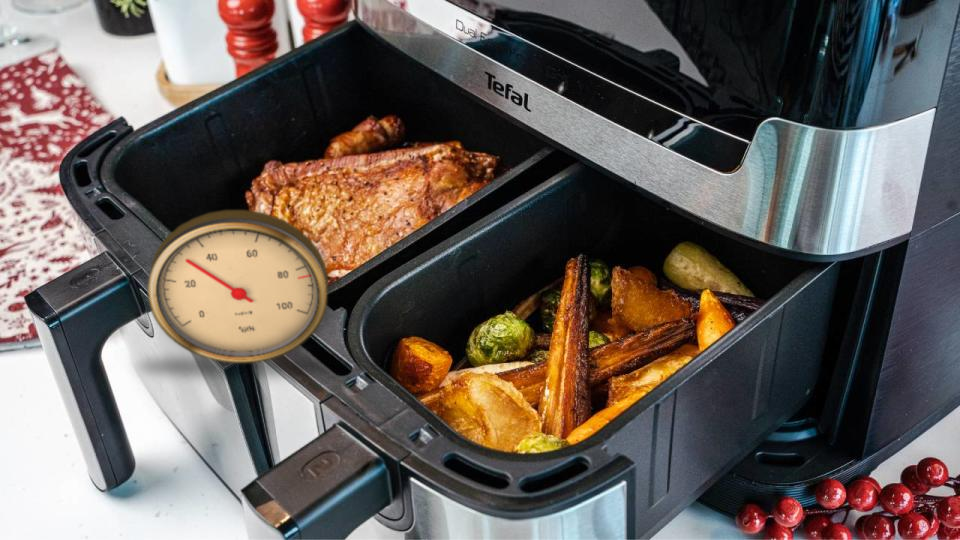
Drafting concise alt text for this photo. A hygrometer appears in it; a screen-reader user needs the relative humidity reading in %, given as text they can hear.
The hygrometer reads 32 %
